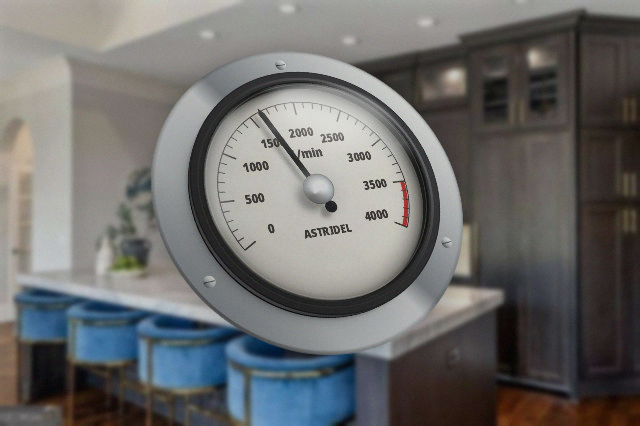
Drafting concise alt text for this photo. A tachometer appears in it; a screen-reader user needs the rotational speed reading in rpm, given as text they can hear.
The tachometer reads 1600 rpm
